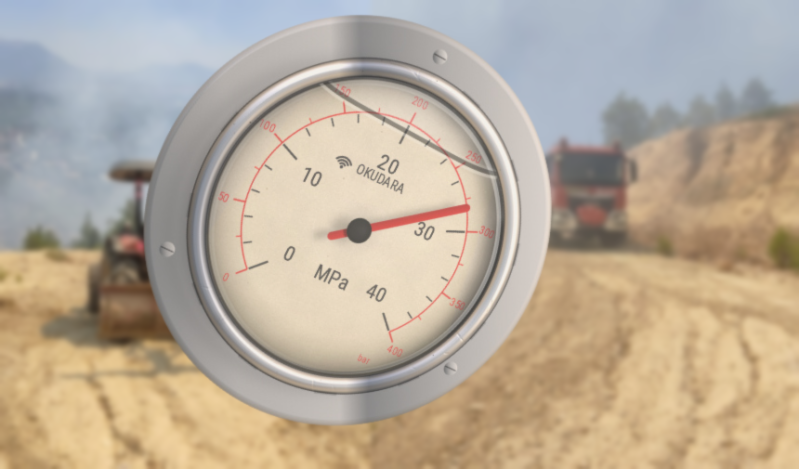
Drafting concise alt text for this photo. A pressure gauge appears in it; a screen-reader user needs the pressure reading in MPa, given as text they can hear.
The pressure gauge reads 28 MPa
